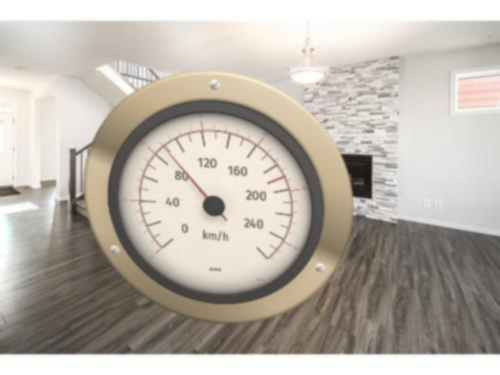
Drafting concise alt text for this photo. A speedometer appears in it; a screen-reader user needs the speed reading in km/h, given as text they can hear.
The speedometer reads 90 km/h
